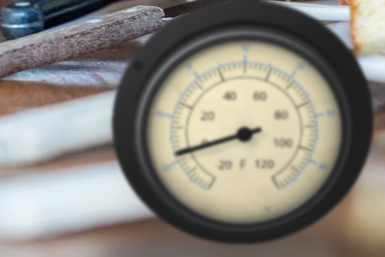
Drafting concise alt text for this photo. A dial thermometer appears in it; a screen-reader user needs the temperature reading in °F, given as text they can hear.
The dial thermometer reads 0 °F
